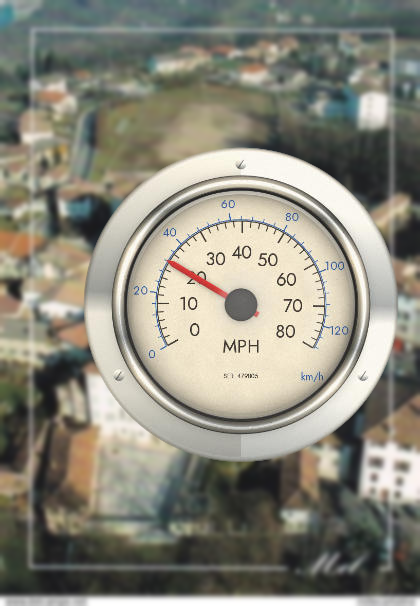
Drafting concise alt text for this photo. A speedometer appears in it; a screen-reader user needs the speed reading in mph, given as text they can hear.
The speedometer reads 20 mph
